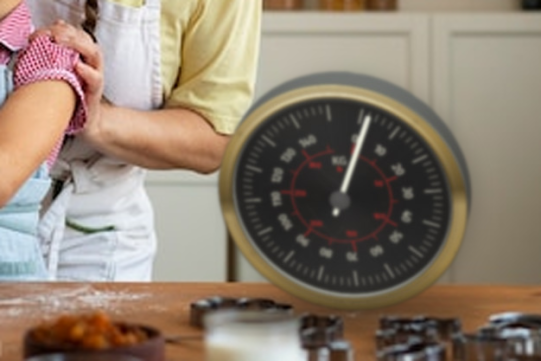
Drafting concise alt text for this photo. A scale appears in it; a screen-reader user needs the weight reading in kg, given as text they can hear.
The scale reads 2 kg
